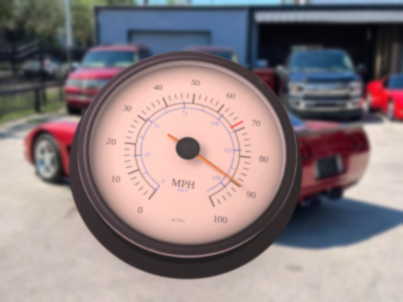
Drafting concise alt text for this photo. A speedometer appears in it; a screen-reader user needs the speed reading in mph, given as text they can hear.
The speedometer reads 90 mph
